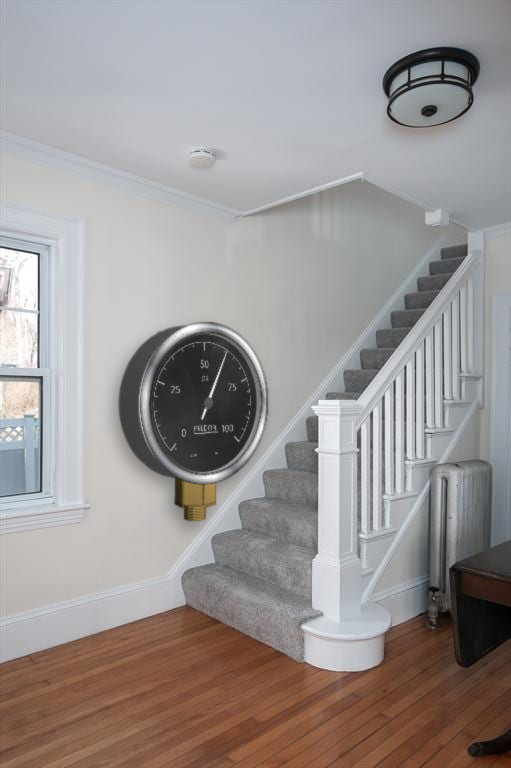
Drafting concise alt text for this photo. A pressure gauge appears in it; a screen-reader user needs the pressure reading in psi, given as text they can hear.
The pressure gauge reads 60 psi
